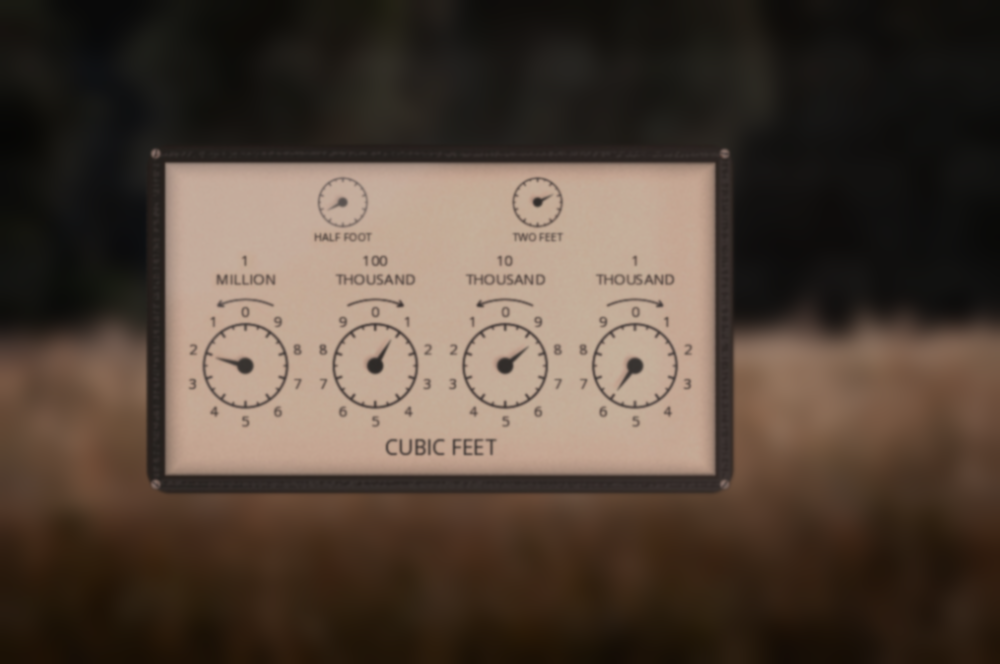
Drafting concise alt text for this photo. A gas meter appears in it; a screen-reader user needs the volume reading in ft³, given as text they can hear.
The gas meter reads 208600 ft³
